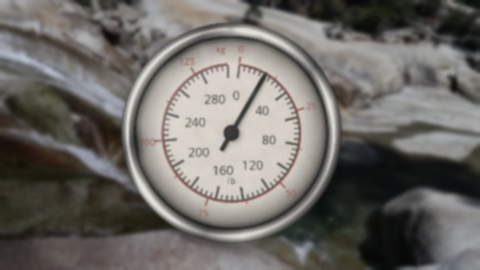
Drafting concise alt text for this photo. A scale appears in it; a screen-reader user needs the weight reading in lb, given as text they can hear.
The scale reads 20 lb
